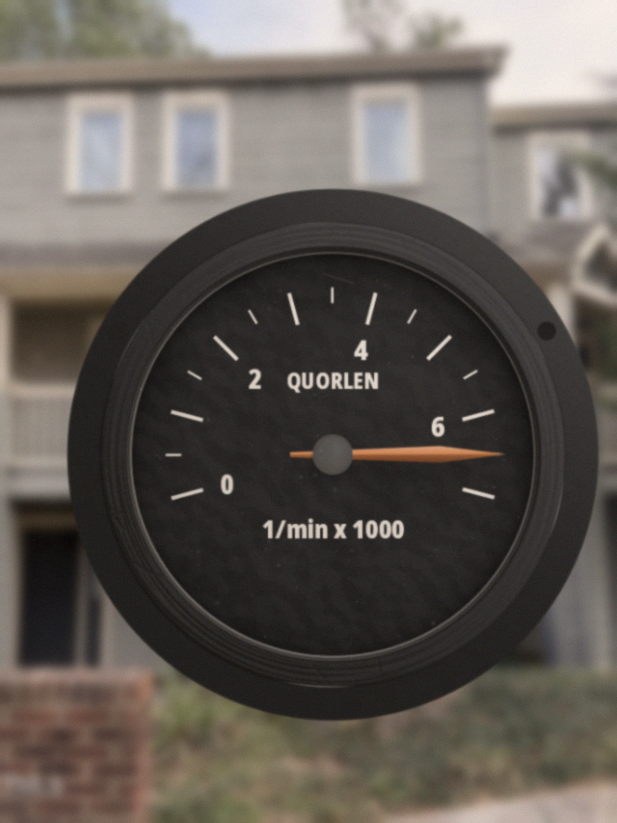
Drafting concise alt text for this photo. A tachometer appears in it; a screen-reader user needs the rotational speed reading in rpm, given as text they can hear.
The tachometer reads 6500 rpm
